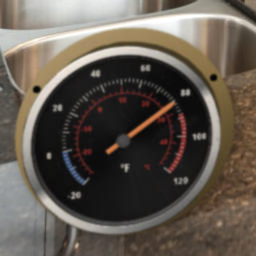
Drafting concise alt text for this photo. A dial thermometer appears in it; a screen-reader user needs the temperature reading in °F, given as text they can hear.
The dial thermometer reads 80 °F
